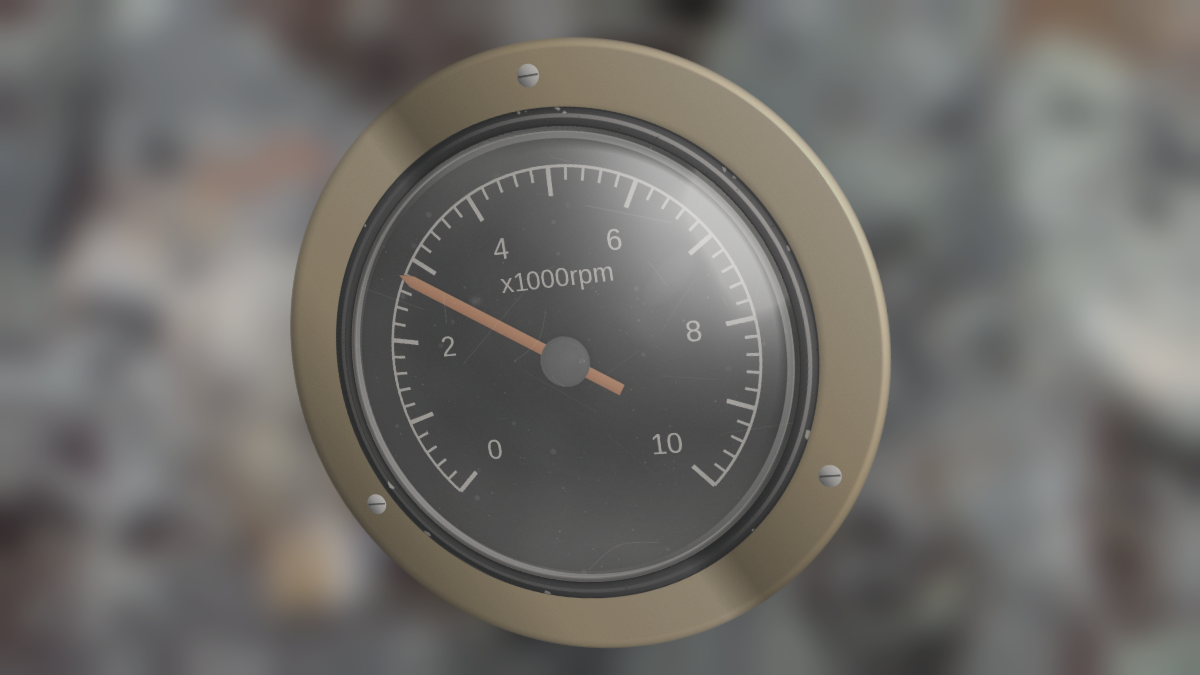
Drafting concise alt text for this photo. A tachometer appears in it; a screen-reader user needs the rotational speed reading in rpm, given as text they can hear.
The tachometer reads 2800 rpm
